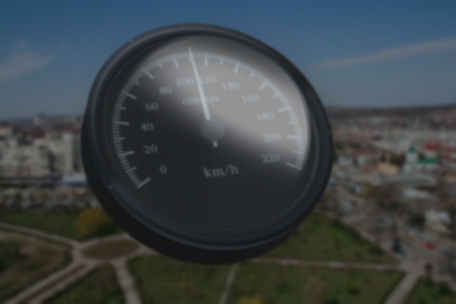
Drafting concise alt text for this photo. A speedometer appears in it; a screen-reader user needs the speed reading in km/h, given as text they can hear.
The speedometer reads 110 km/h
